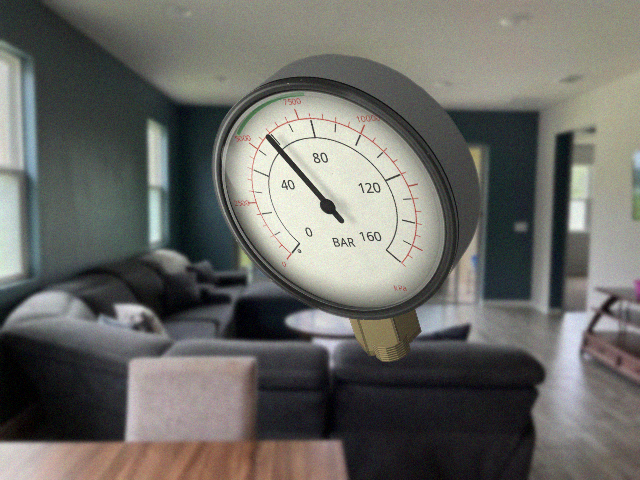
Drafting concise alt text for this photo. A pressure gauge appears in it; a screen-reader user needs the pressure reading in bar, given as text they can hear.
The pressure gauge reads 60 bar
